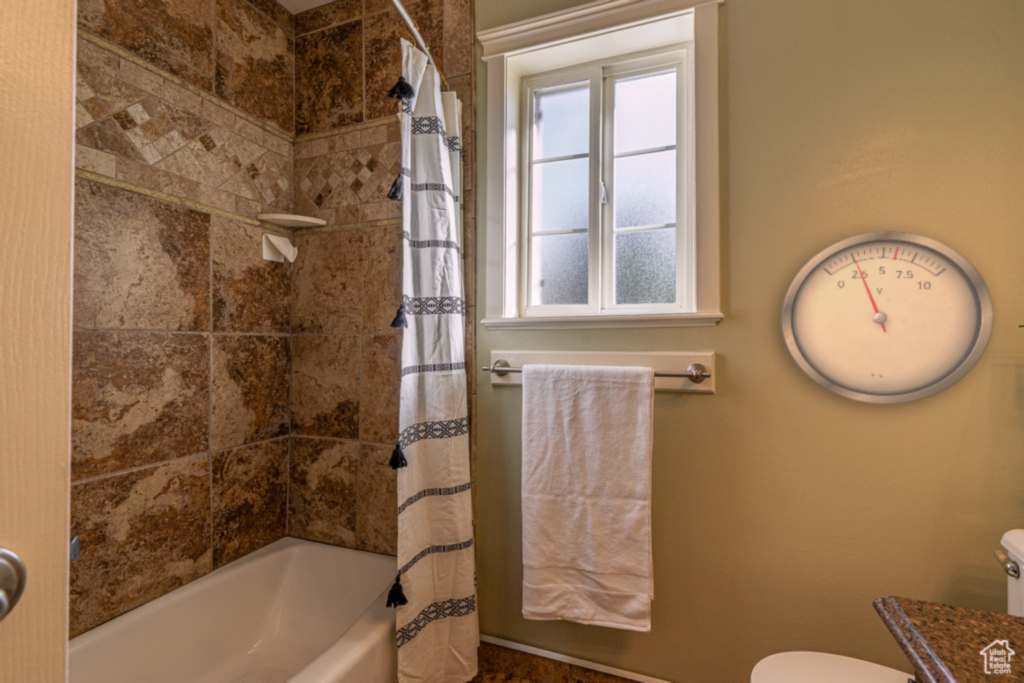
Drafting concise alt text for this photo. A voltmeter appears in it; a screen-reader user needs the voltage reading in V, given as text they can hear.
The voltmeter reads 2.5 V
